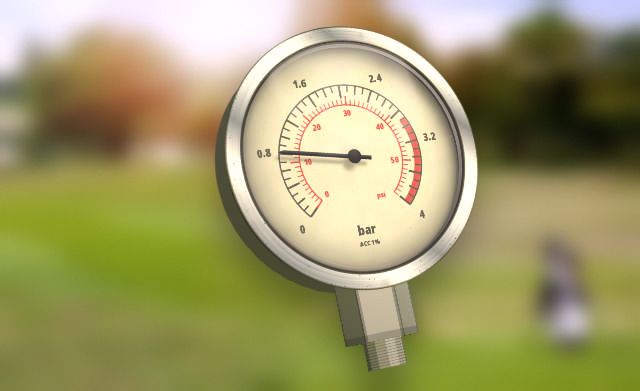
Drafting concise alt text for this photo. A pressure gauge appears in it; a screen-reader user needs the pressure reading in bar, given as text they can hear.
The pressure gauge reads 0.8 bar
